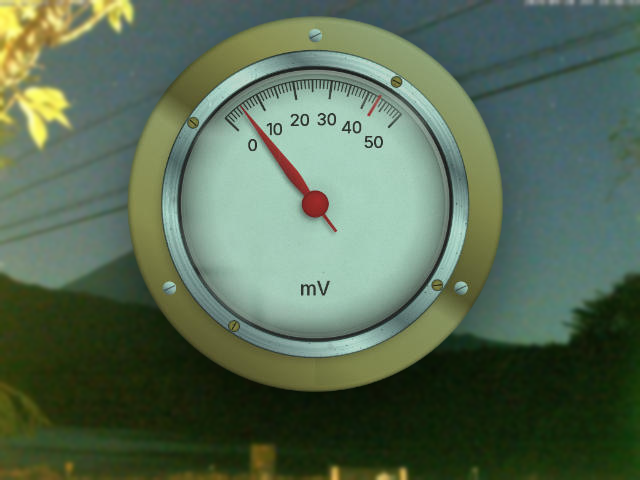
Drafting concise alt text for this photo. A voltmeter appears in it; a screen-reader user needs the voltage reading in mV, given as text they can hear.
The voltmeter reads 5 mV
